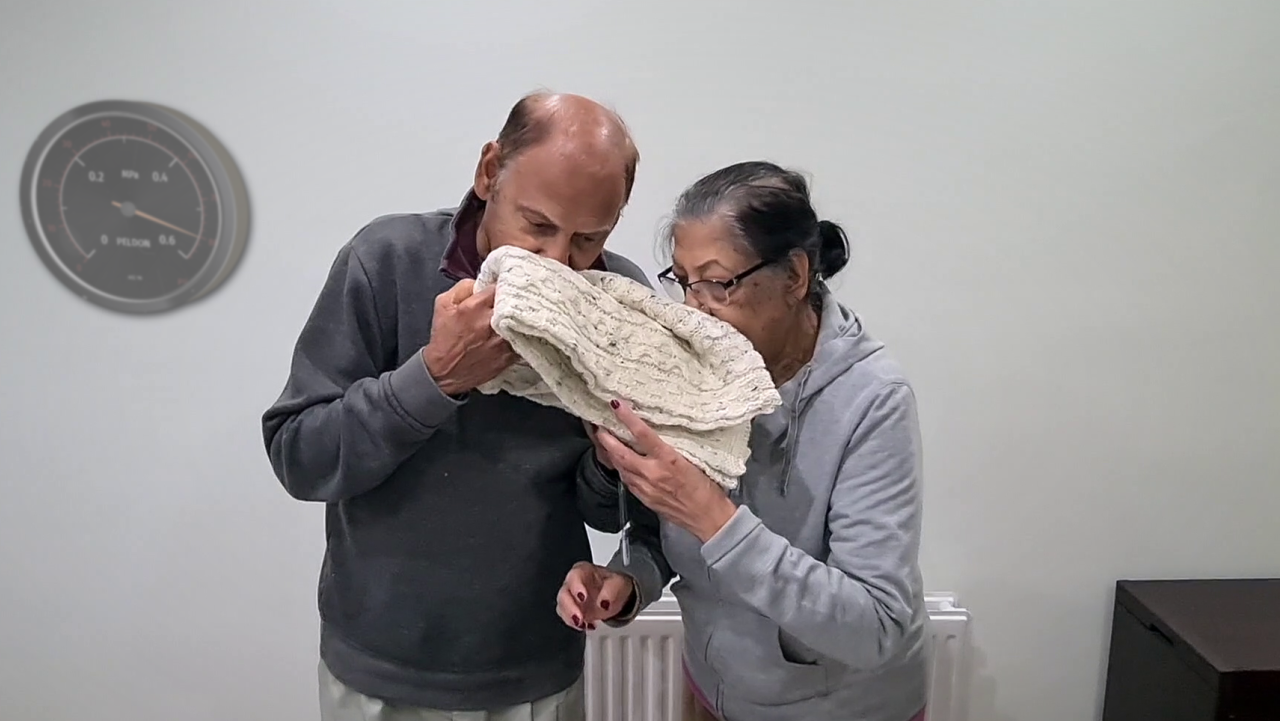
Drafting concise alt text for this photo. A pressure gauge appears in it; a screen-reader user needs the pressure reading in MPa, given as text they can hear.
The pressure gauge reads 0.55 MPa
